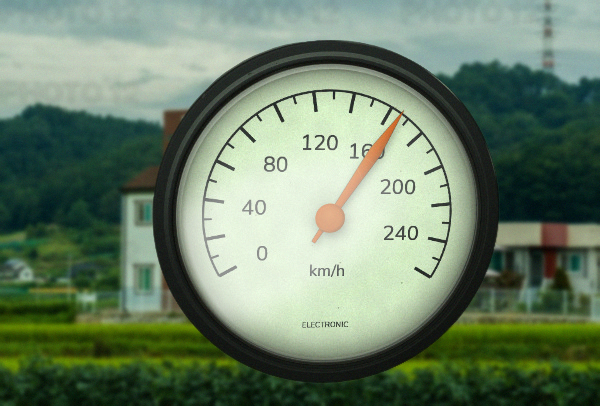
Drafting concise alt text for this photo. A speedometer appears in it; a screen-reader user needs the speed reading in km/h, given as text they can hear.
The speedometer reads 165 km/h
